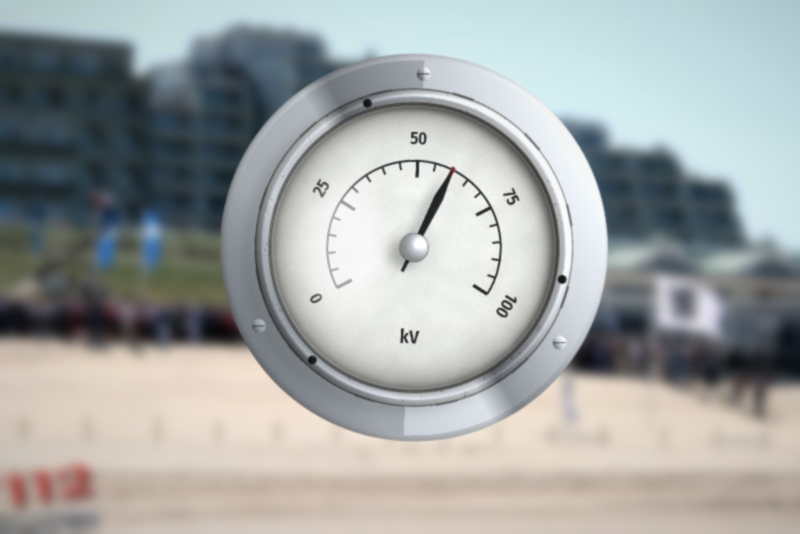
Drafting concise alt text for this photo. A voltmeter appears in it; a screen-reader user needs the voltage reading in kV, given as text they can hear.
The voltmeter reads 60 kV
